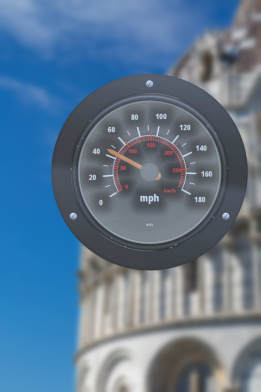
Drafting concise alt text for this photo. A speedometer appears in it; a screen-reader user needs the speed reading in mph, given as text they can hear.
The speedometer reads 45 mph
